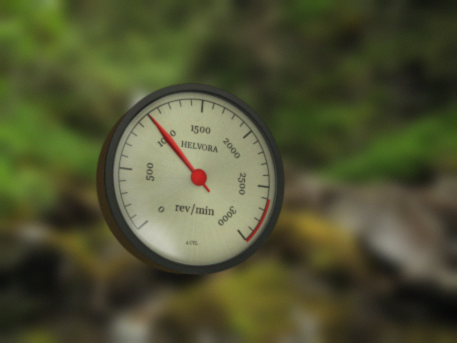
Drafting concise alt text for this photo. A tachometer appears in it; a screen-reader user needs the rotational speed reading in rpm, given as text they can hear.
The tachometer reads 1000 rpm
